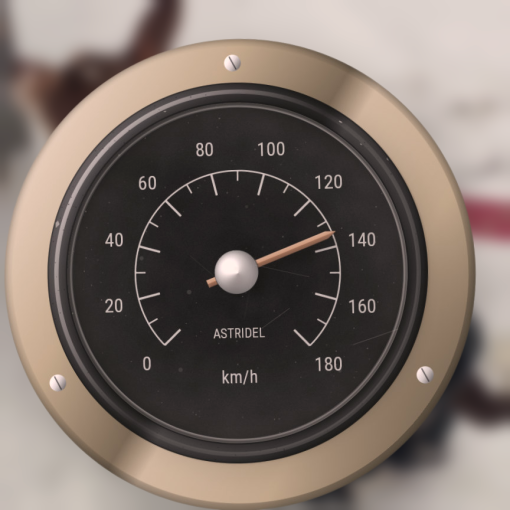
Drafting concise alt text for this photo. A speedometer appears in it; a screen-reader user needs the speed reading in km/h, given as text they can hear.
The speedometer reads 135 km/h
